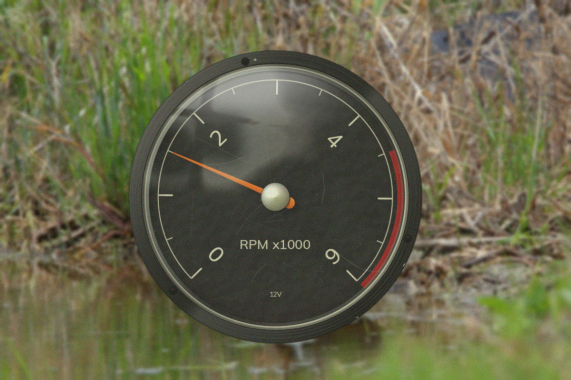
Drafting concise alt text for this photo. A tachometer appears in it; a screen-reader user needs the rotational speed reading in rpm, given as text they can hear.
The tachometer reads 1500 rpm
